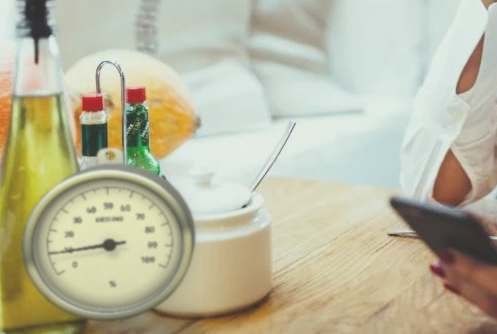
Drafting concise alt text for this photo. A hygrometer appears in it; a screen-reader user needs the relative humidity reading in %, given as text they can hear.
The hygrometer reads 10 %
